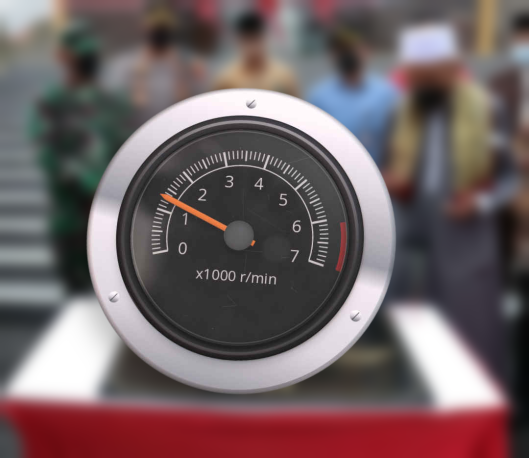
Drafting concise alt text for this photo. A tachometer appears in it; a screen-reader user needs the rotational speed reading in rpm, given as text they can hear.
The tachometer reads 1300 rpm
